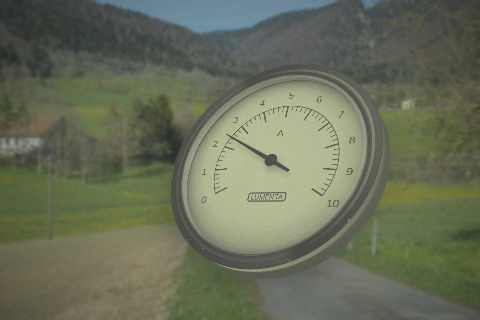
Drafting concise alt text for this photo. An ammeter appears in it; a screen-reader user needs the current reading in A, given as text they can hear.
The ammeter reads 2.4 A
